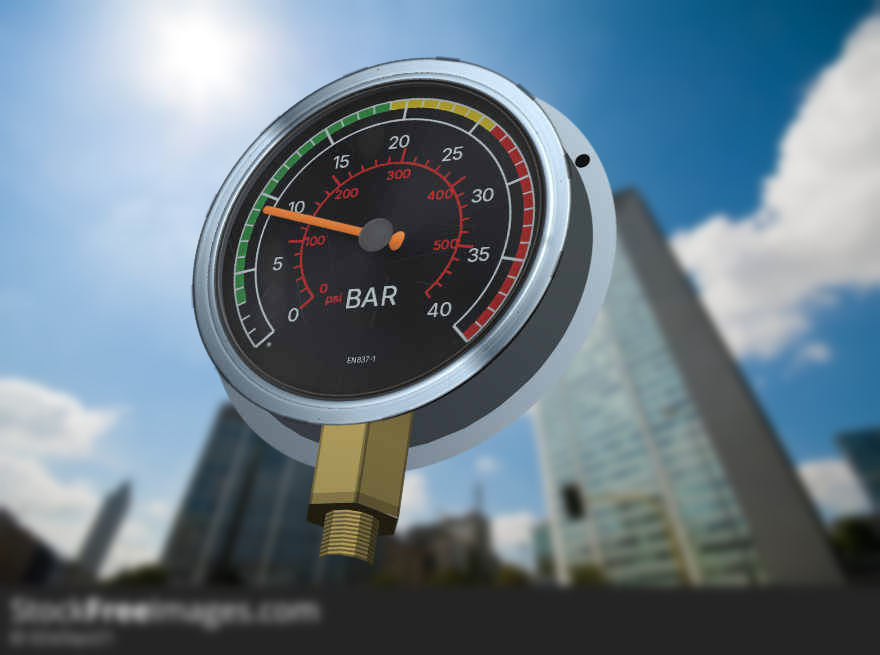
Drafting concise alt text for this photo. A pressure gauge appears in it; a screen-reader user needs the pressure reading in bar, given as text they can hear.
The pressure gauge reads 9 bar
